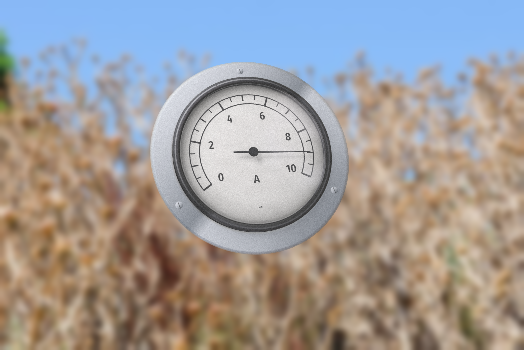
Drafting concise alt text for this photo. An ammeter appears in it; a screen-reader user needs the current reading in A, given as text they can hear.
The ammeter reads 9 A
